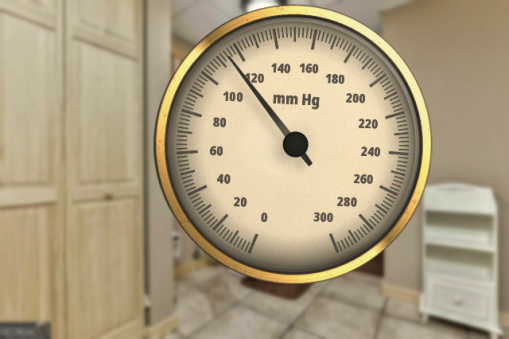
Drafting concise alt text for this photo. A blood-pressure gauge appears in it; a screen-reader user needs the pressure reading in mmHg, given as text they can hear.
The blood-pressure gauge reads 114 mmHg
